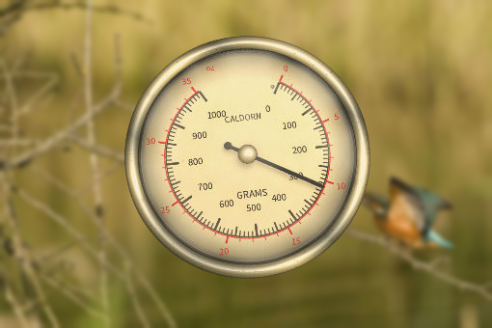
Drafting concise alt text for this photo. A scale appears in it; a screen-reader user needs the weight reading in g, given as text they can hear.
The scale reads 300 g
